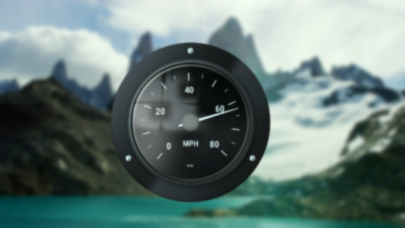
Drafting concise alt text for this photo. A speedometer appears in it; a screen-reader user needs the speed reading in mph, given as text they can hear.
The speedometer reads 62.5 mph
